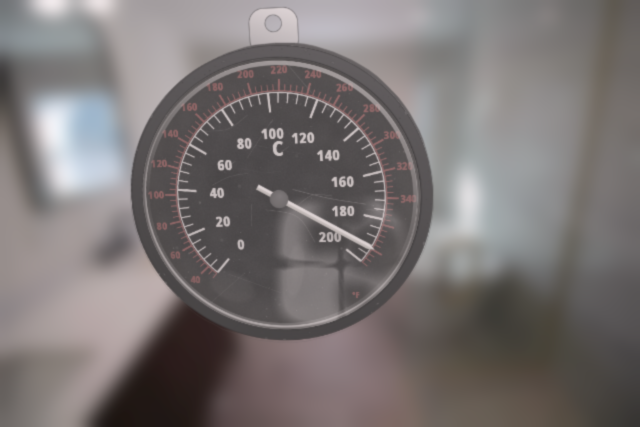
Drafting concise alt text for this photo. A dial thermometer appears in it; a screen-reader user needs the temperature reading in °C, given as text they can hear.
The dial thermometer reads 192 °C
